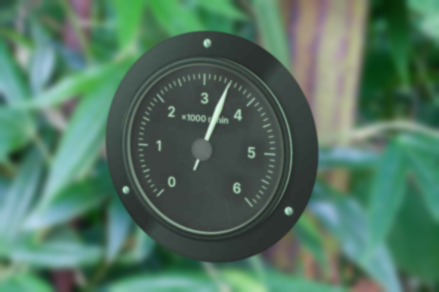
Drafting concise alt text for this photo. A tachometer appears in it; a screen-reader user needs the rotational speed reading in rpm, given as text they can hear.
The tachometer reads 3500 rpm
